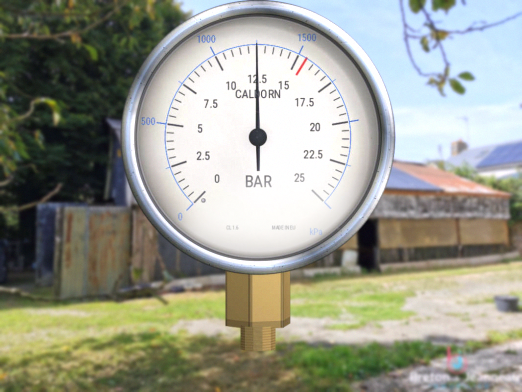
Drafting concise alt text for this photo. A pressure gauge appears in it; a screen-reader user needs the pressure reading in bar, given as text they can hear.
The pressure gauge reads 12.5 bar
